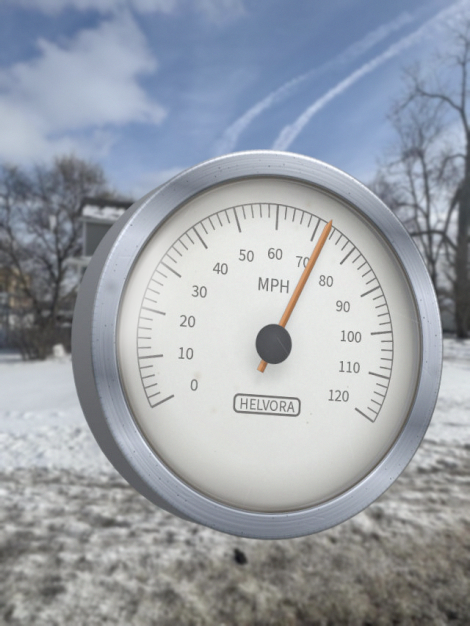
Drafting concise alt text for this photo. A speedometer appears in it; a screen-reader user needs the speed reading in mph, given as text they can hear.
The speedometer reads 72 mph
